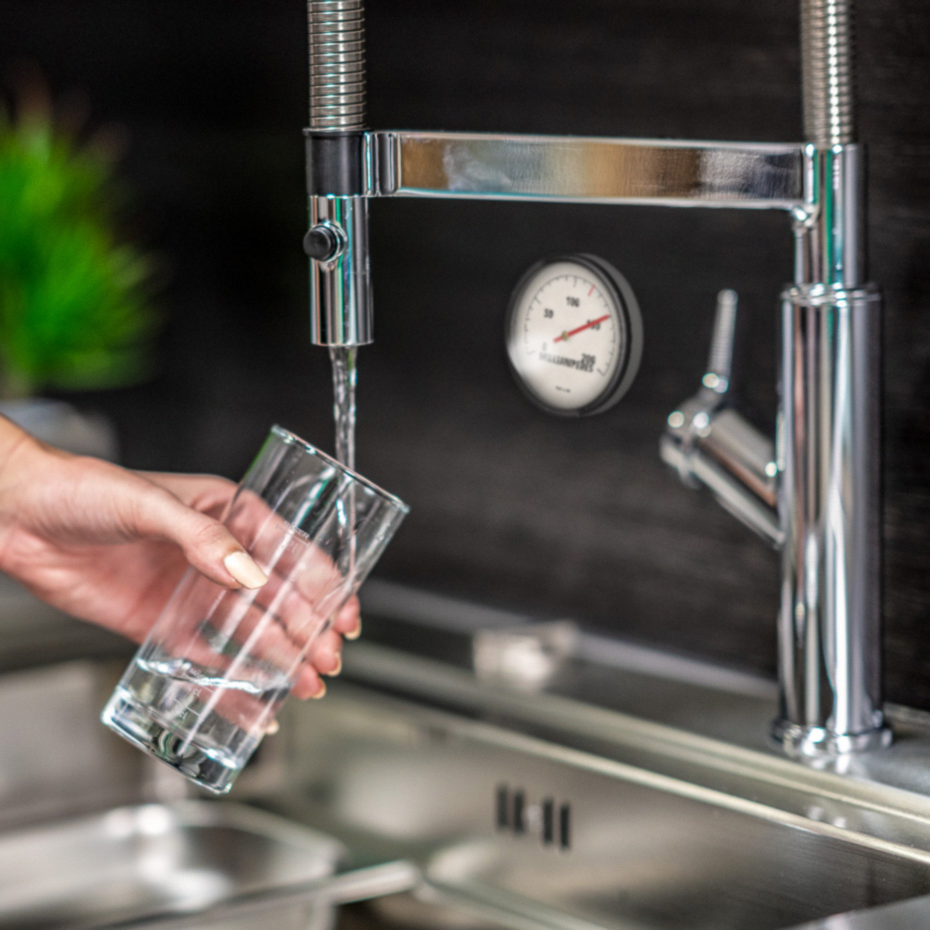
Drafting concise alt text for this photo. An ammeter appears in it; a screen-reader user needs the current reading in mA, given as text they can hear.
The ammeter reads 150 mA
